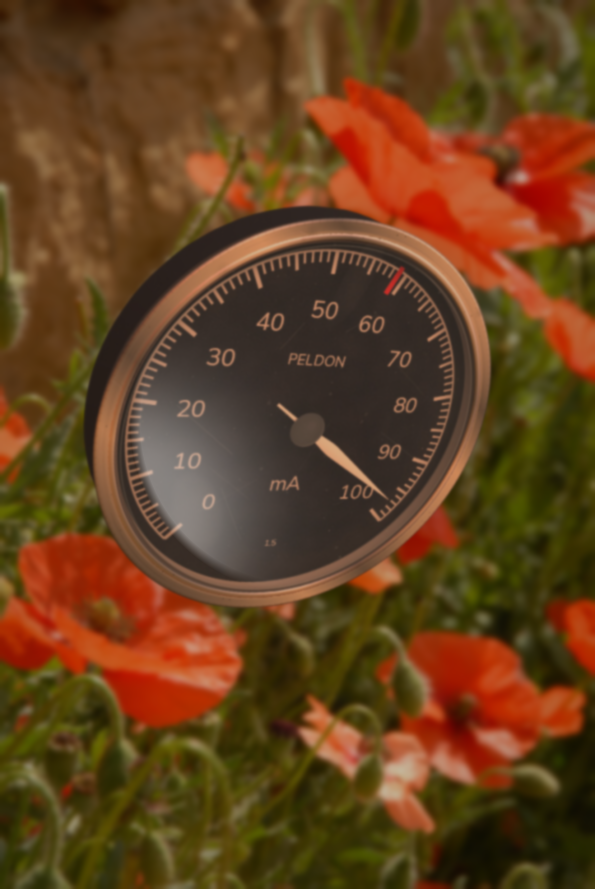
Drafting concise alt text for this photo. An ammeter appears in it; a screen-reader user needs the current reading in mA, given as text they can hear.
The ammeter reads 97 mA
